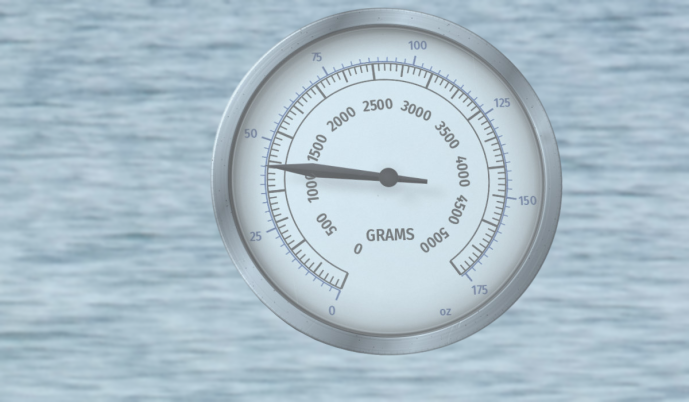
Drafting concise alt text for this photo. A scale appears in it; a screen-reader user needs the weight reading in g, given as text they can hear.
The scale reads 1200 g
